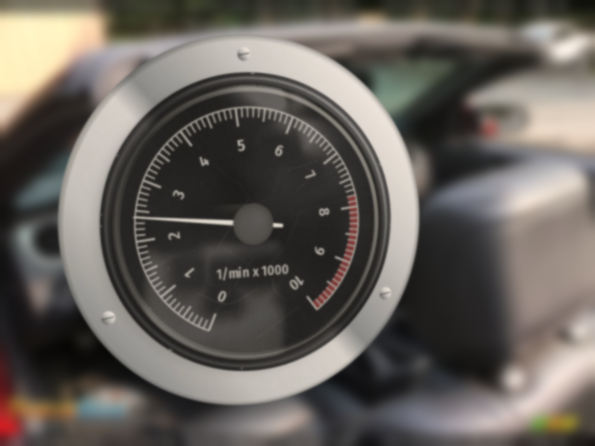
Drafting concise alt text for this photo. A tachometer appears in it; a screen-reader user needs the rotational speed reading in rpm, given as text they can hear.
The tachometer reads 2400 rpm
